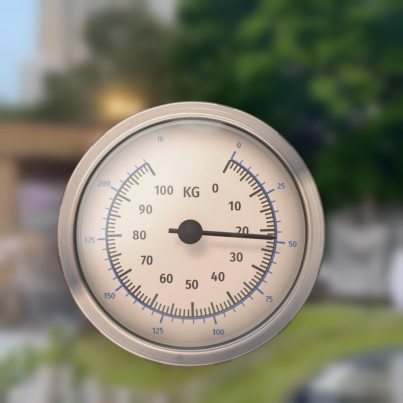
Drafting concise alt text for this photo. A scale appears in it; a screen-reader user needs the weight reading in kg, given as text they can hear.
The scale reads 22 kg
